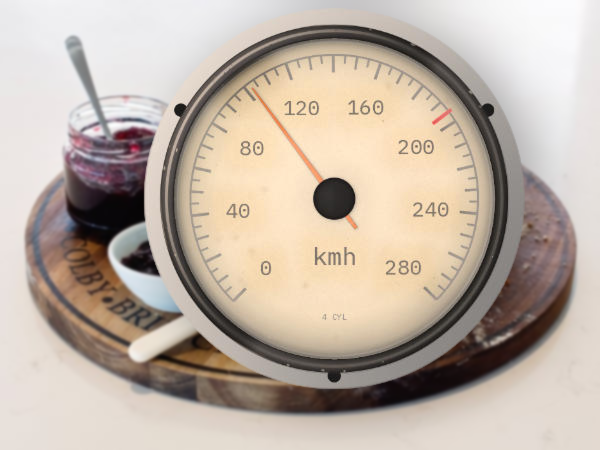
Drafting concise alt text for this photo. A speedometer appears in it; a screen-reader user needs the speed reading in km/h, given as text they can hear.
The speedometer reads 102.5 km/h
